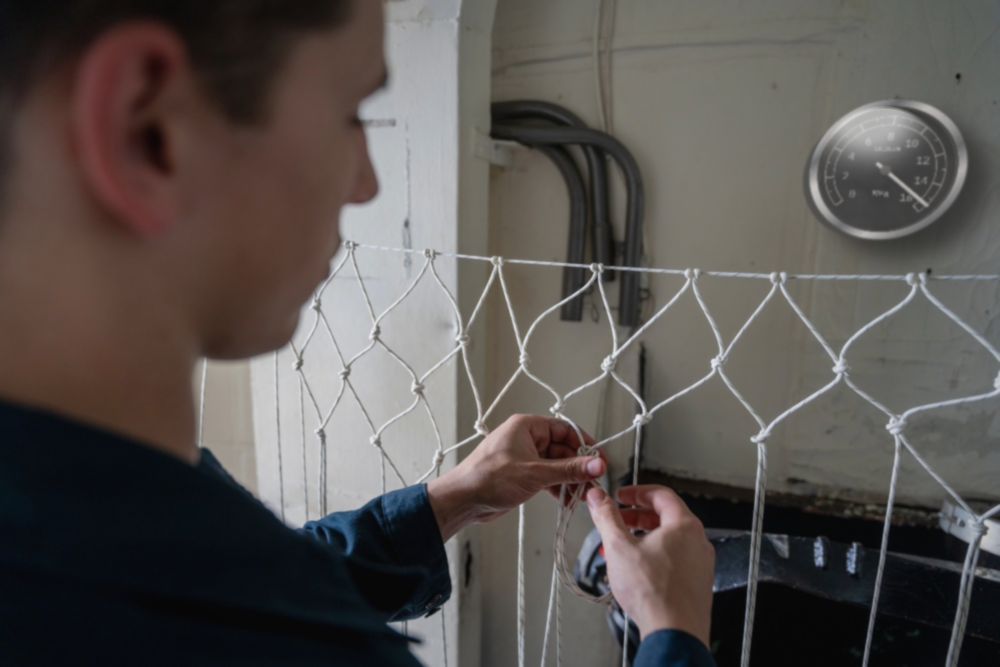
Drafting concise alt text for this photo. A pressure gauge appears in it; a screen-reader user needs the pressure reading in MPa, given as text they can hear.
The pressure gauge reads 15.5 MPa
